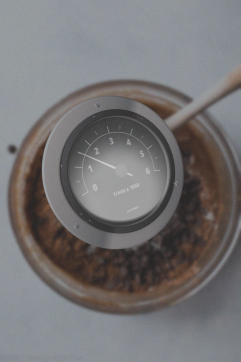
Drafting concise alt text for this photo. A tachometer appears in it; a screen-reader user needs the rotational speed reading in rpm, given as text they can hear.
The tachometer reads 1500 rpm
